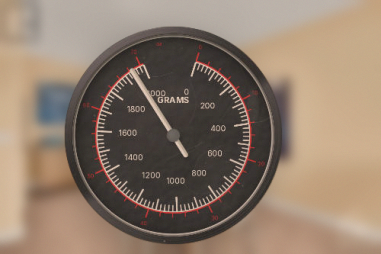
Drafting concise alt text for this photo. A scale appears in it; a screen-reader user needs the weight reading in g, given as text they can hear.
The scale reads 1940 g
